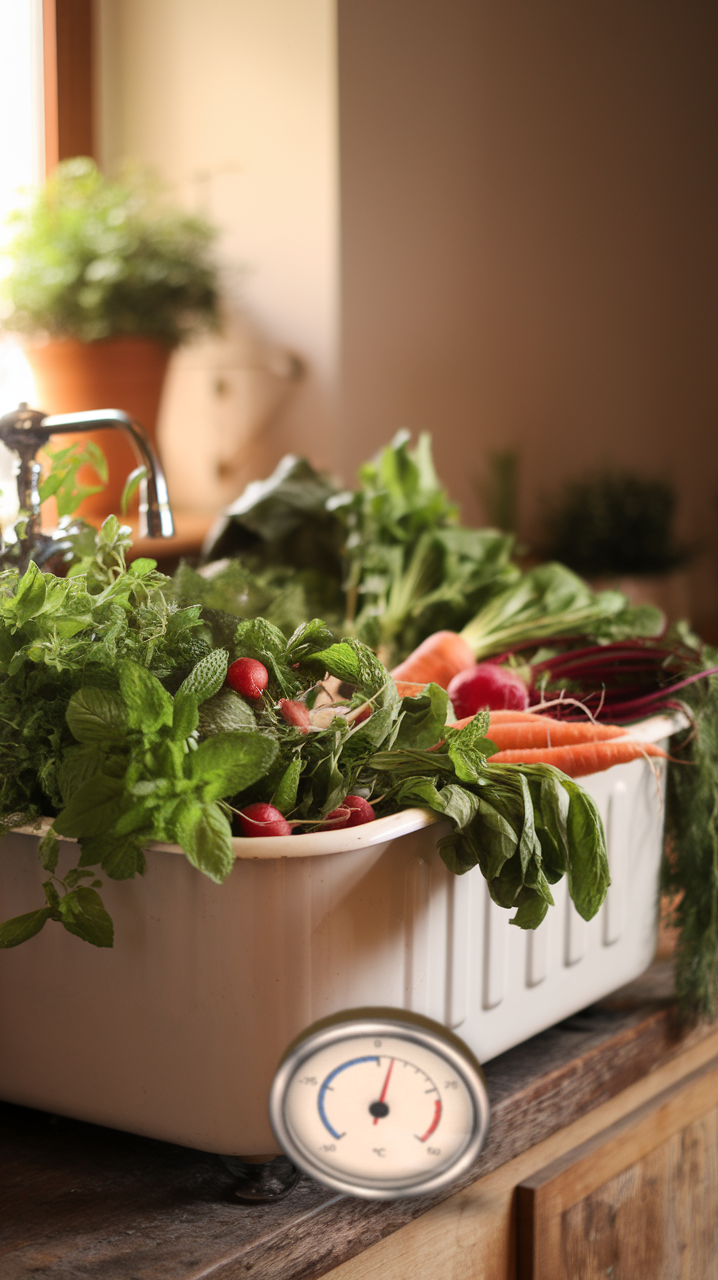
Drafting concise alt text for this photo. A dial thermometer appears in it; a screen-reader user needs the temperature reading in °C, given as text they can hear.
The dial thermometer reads 5 °C
